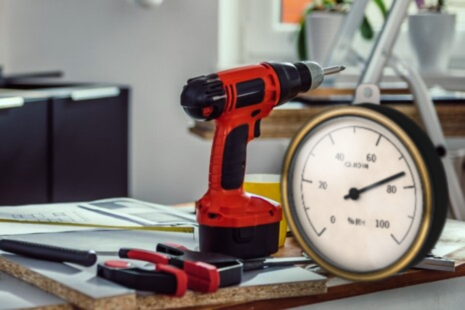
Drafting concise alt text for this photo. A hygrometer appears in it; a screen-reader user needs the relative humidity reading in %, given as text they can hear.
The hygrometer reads 75 %
